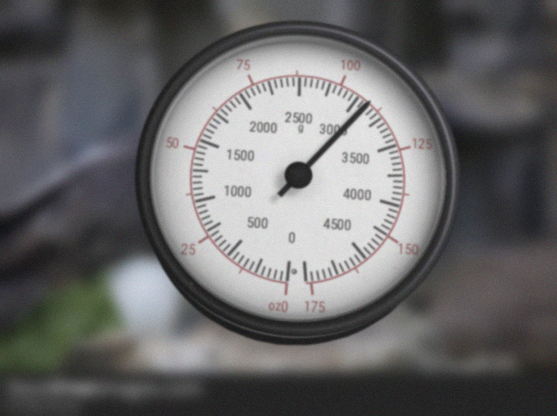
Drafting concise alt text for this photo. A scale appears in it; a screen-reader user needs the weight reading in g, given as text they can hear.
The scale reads 3100 g
